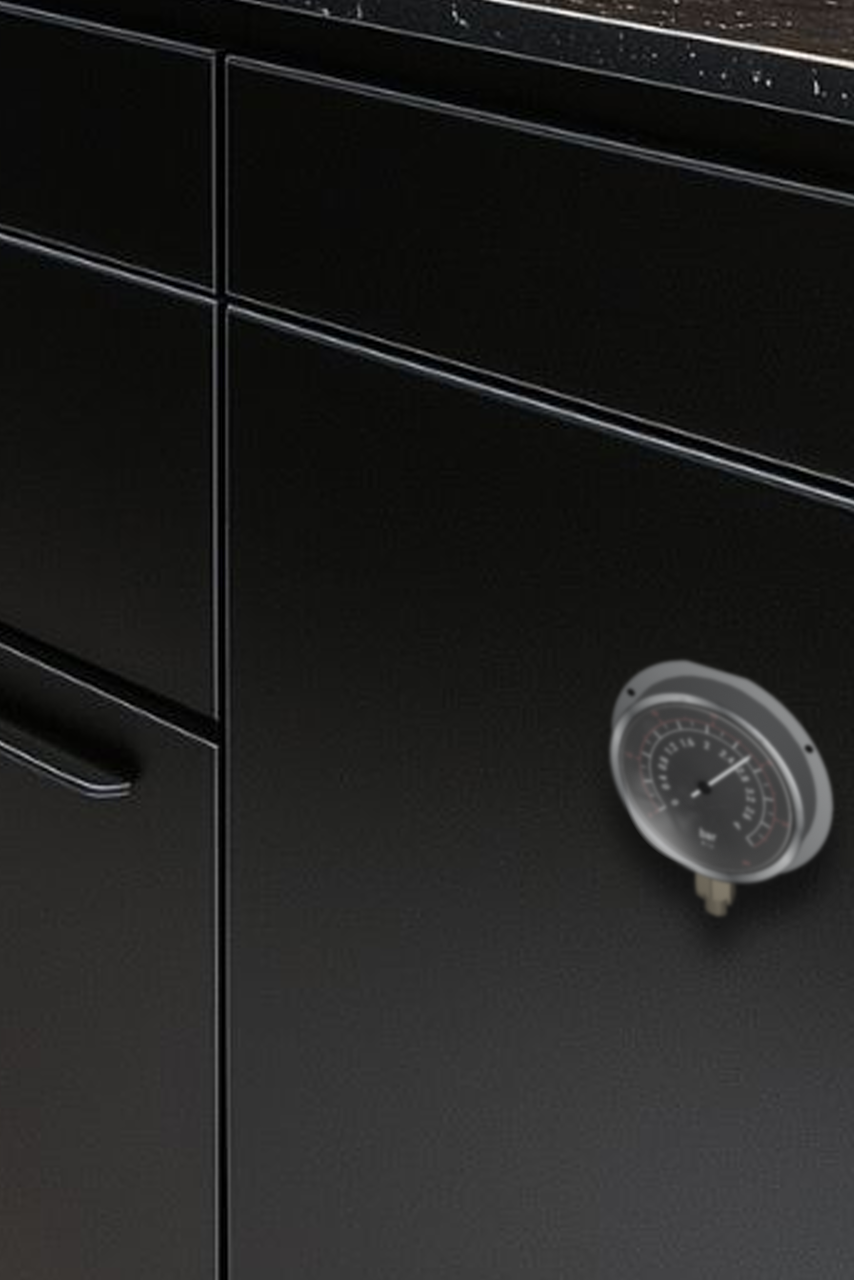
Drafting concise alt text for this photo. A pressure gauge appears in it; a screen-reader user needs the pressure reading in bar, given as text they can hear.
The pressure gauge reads 2.6 bar
